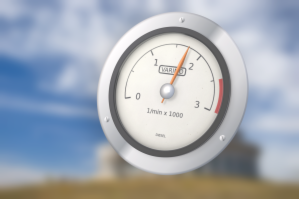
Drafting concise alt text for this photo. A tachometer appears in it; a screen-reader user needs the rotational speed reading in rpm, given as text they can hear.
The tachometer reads 1750 rpm
